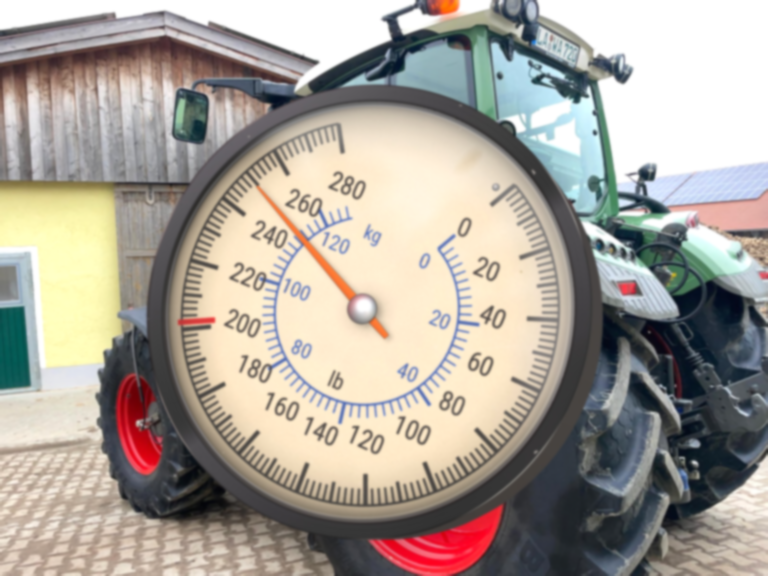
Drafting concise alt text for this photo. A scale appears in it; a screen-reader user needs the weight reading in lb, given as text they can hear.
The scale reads 250 lb
